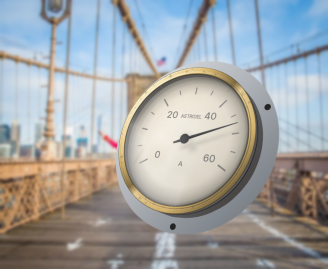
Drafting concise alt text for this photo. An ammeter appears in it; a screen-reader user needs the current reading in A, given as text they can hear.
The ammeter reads 47.5 A
